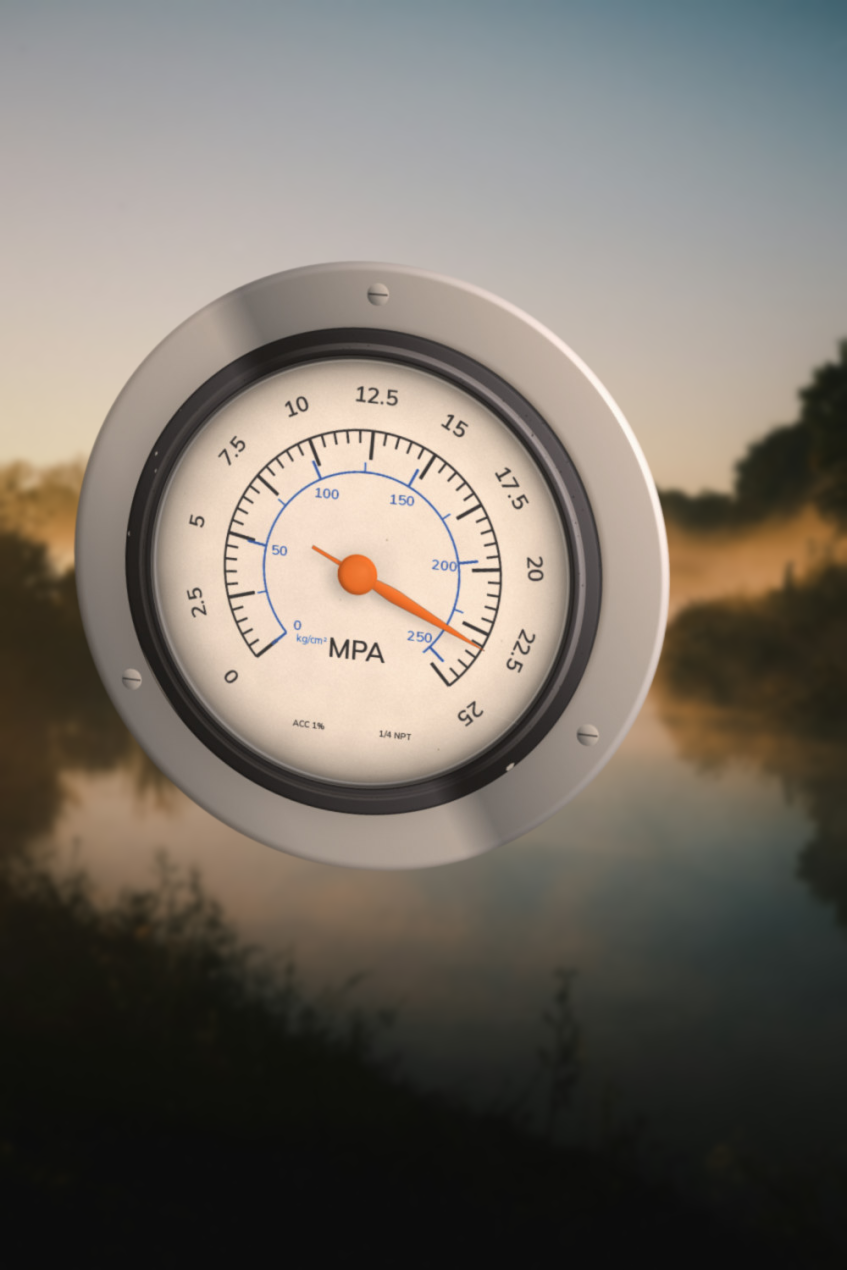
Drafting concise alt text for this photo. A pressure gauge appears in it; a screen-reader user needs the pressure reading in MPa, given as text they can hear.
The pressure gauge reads 23 MPa
